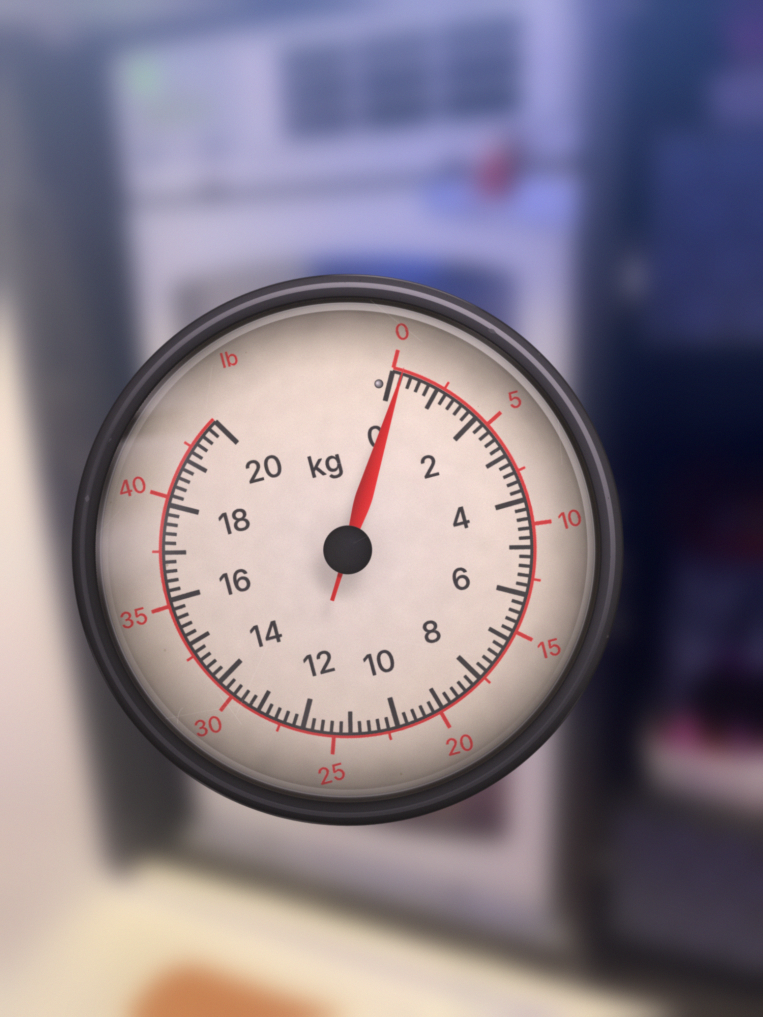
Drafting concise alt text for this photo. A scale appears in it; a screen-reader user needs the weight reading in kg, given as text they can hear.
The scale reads 0.2 kg
